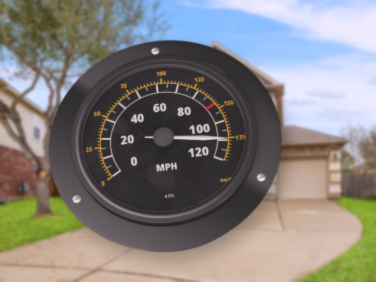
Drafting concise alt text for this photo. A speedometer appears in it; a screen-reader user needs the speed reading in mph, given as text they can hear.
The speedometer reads 110 mph
